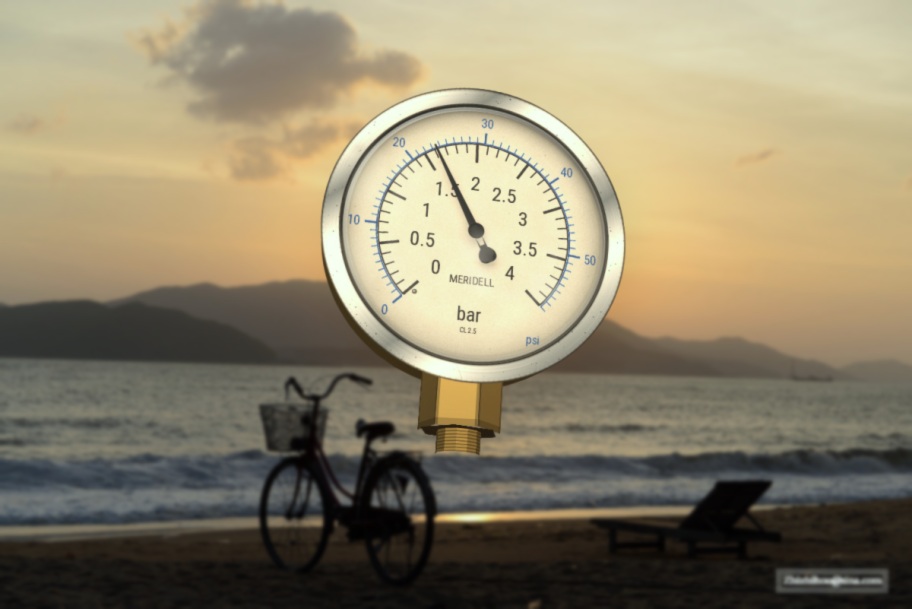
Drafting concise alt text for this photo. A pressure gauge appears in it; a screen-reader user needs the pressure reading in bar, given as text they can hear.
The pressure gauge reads 1.6 bar
